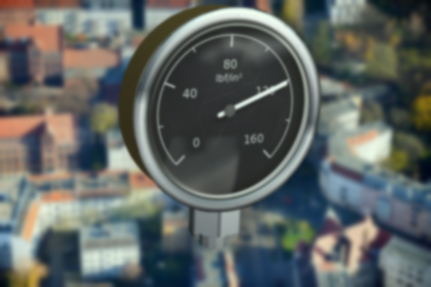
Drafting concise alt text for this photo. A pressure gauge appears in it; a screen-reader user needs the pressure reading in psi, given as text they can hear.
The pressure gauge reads 120 psi
